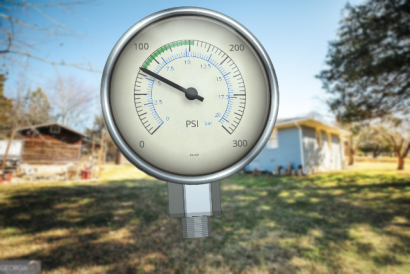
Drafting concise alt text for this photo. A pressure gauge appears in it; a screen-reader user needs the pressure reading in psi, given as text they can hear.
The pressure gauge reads 80 psi
